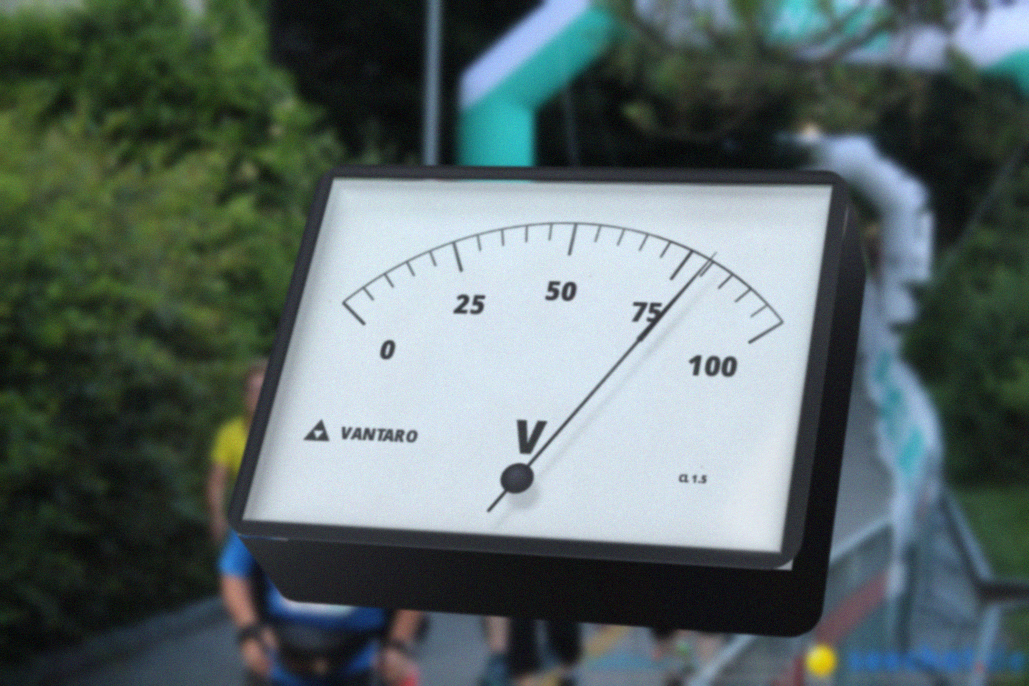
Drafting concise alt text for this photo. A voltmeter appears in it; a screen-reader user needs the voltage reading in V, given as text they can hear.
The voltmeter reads 80 V
